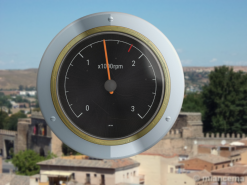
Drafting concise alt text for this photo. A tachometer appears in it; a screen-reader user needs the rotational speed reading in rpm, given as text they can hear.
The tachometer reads 1400 rpm
